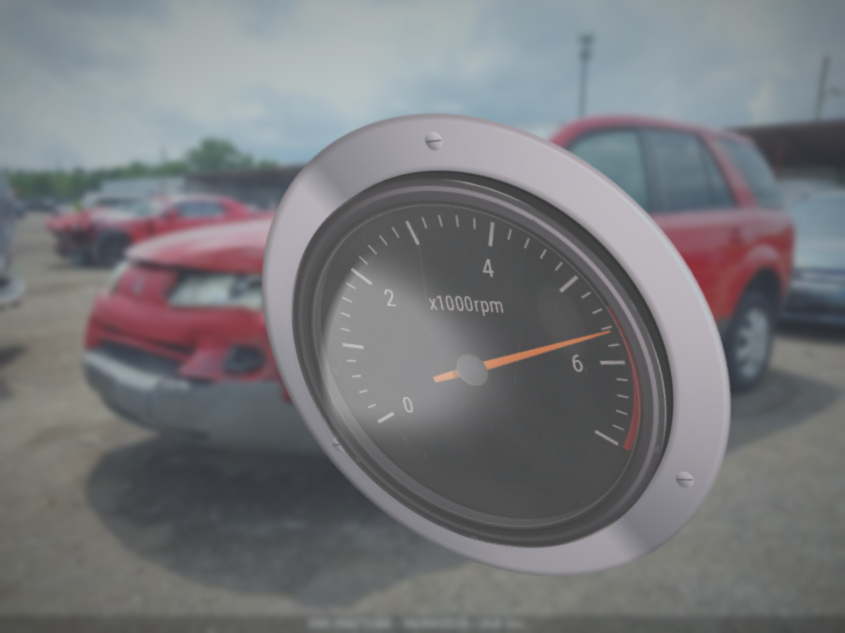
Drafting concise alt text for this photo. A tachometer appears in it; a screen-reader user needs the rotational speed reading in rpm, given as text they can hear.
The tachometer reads 5600 rpm
